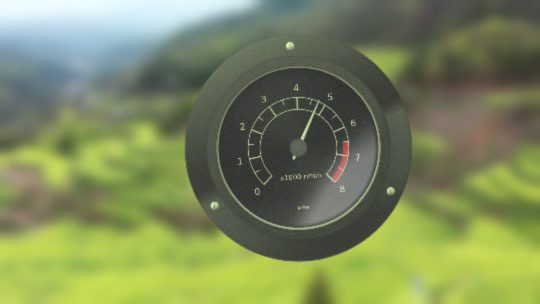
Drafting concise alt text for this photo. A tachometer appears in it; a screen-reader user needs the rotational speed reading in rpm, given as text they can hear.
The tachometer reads 4750 rpm
